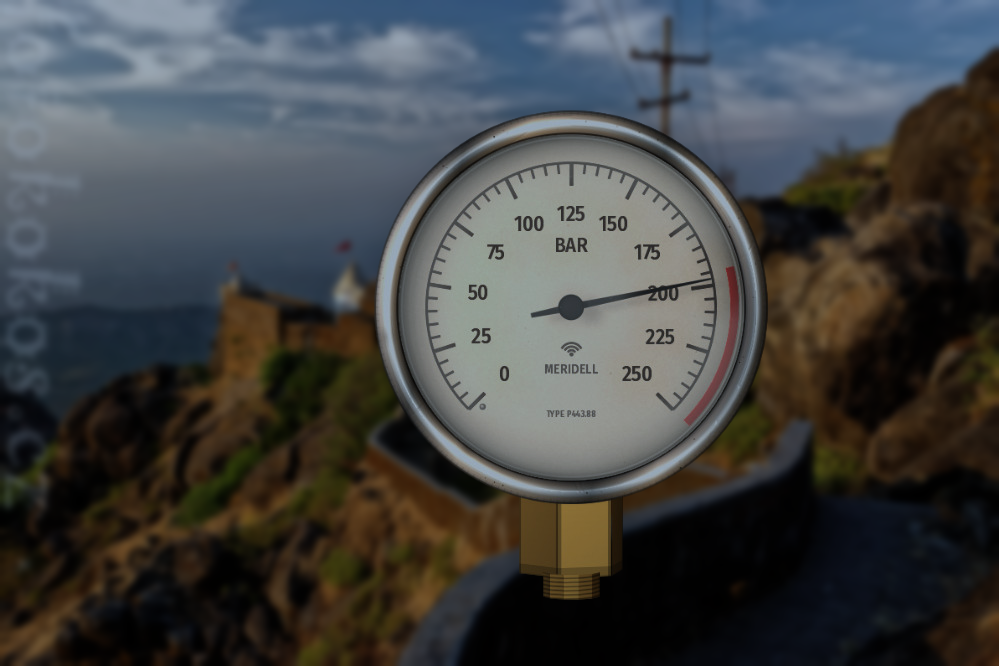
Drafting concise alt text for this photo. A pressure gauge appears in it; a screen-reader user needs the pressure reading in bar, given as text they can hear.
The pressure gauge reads 197.5 bar
